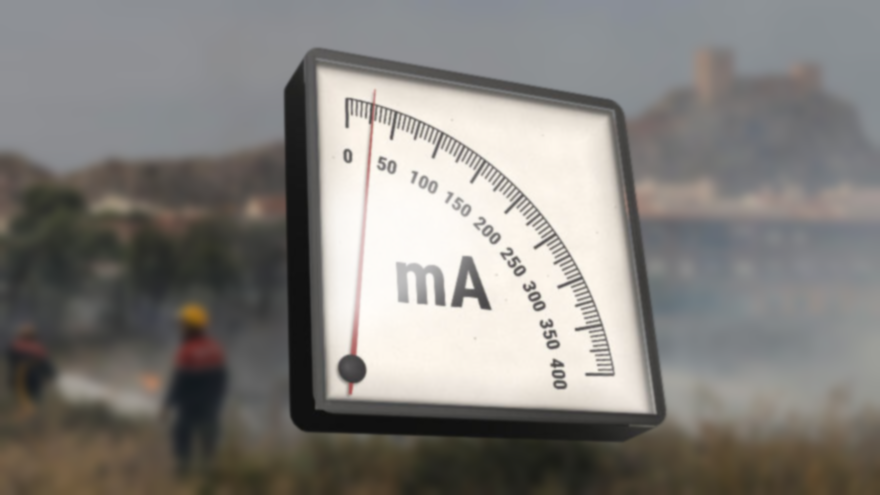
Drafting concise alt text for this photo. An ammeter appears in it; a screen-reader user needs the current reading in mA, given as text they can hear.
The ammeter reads 25 mA
